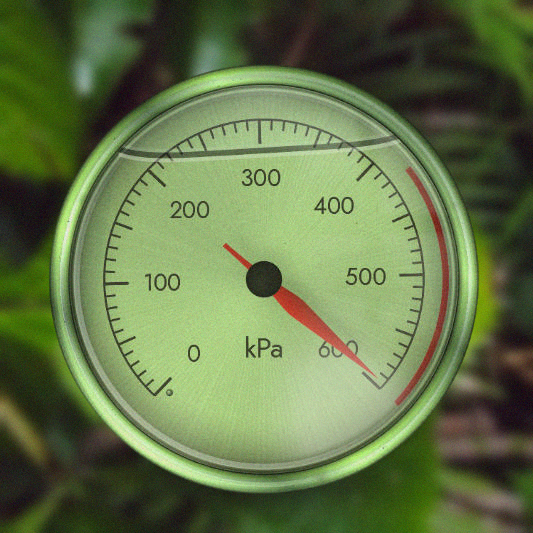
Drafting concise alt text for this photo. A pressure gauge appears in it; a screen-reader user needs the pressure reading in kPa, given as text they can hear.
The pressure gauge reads 595 kPa
